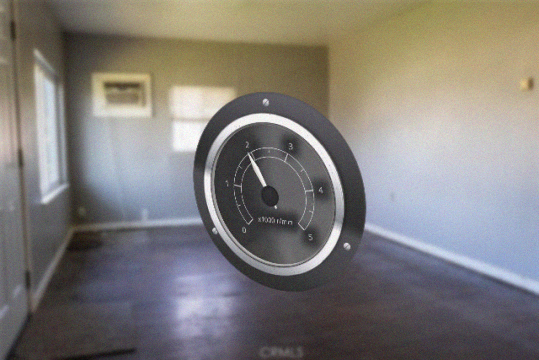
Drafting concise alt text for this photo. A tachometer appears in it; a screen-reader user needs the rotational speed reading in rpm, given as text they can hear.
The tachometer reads 2000 rpm
